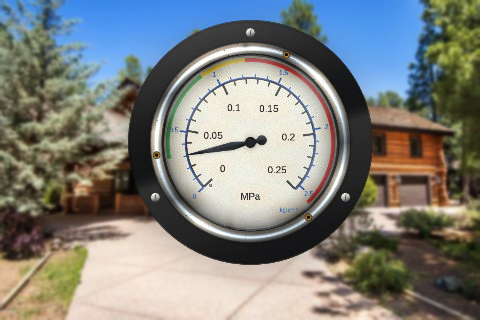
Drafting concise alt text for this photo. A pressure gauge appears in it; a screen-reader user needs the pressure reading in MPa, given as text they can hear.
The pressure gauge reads 0.03 MPa
